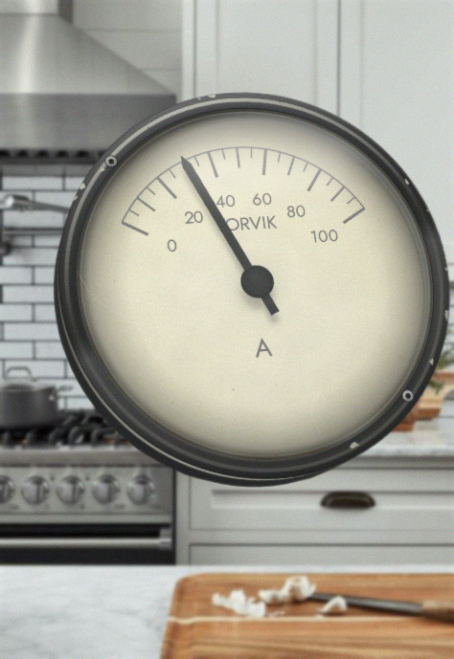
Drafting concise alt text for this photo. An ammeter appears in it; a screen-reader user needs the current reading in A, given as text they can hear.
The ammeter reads 30 A
